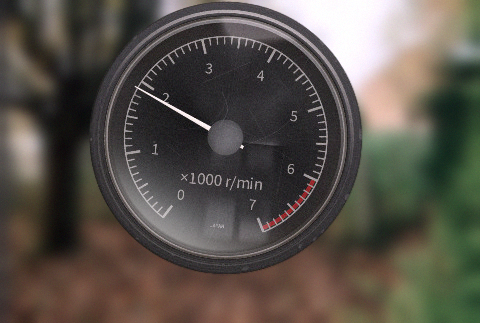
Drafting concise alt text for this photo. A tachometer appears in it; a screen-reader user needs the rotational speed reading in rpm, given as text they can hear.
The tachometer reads 1900 rpm
